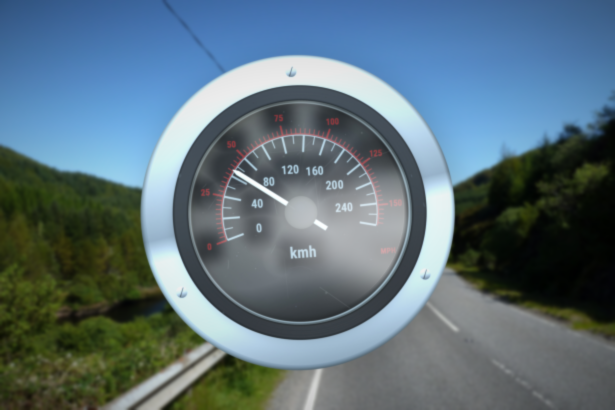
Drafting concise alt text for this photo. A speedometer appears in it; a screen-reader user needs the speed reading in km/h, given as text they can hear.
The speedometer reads 65 km/h
